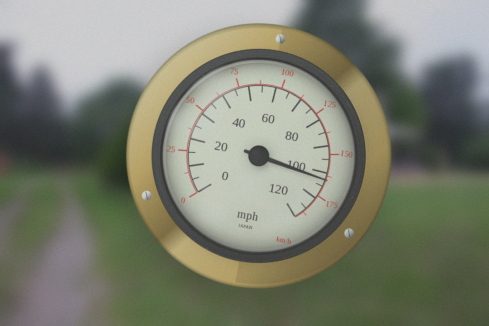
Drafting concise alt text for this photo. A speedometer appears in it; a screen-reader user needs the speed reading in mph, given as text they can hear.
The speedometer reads 102.5 mph
